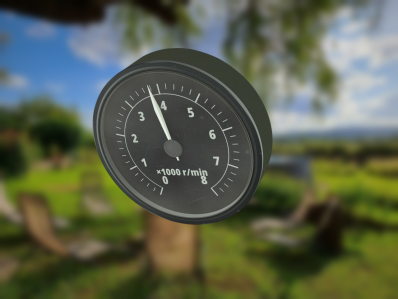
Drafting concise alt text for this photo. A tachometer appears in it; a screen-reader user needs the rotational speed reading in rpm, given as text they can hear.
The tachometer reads 3800 rpm
